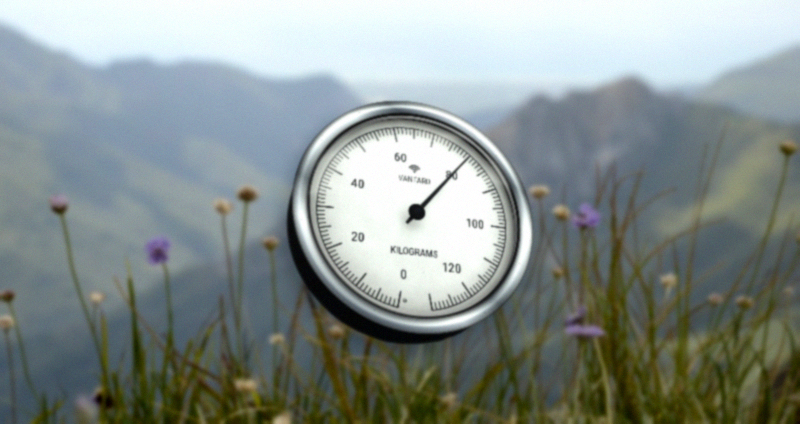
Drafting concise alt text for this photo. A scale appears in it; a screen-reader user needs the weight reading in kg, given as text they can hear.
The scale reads 80 kg
